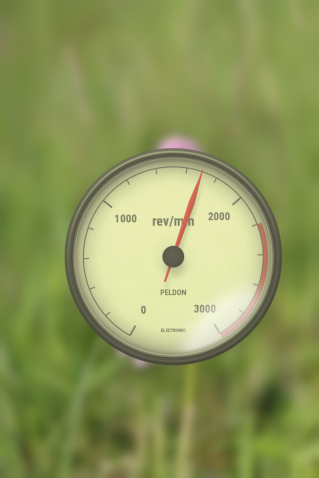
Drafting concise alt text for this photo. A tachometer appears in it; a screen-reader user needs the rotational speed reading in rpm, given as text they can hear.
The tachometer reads 1700 rpm
